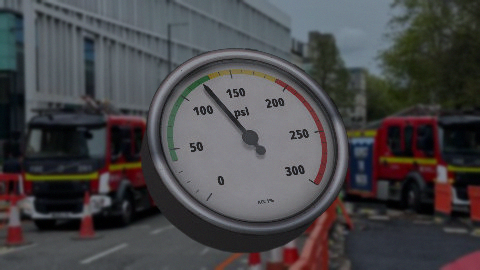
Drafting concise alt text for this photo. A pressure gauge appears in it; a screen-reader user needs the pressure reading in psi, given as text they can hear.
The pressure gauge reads 120 psi
